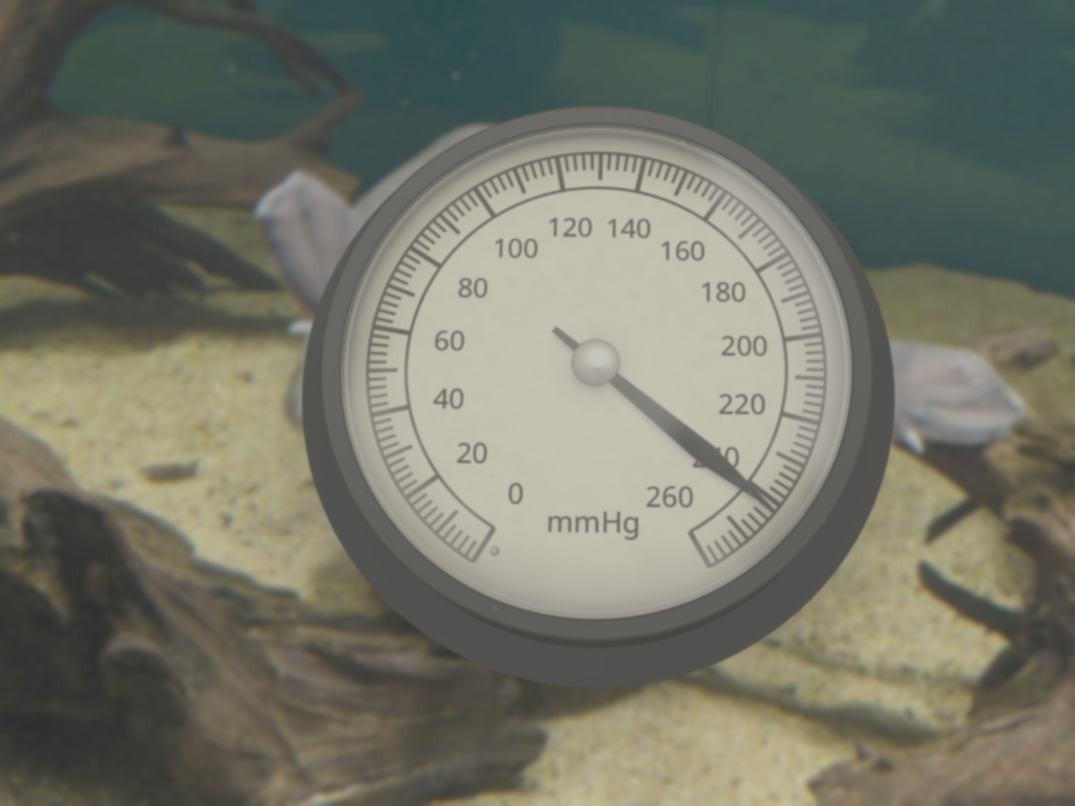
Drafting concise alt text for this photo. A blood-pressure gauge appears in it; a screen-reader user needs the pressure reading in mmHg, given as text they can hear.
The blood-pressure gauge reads 242 mmHg
